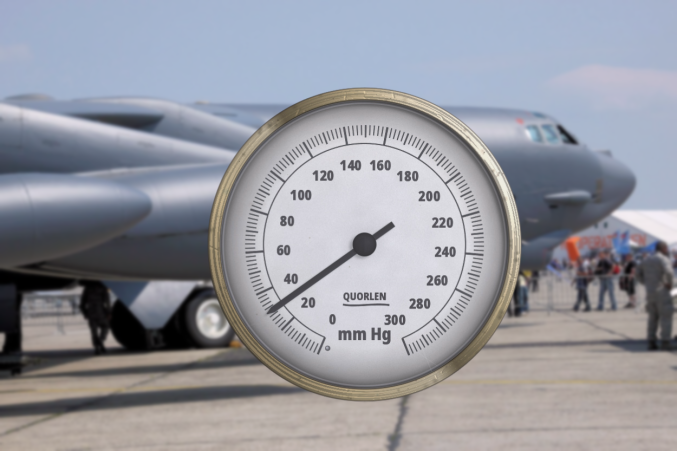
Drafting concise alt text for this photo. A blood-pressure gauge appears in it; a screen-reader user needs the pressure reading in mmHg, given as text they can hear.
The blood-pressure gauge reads 30 mmHg
